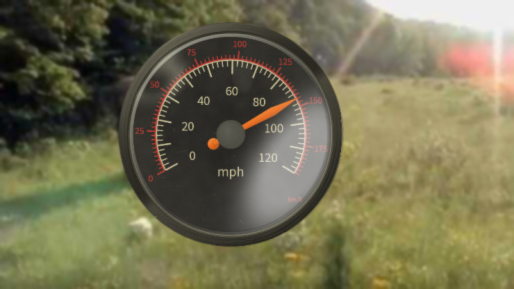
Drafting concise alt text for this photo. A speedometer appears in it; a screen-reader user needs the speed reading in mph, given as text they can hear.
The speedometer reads 90 mph
